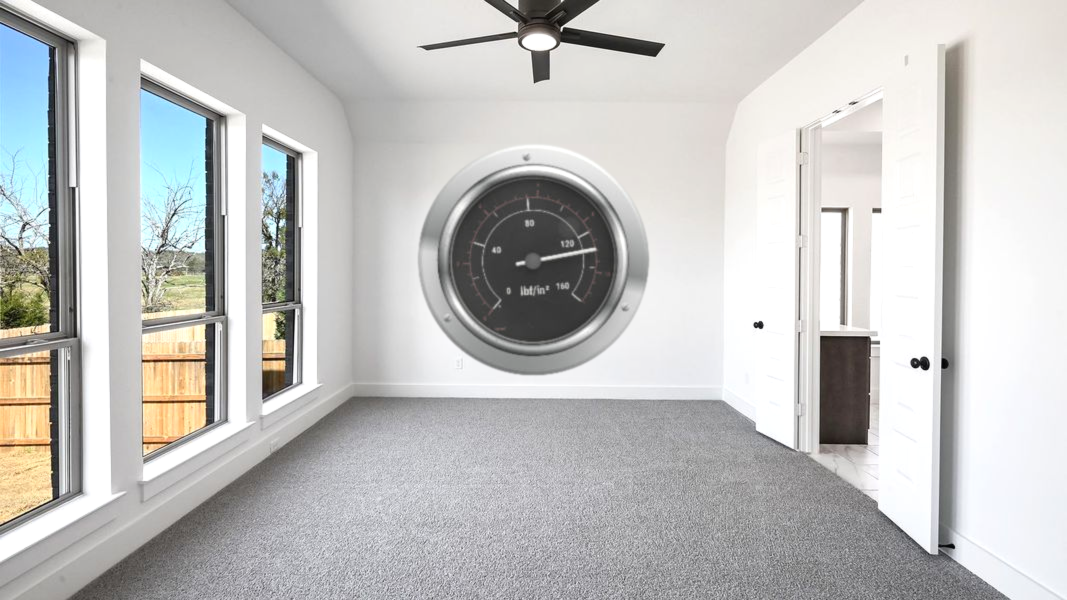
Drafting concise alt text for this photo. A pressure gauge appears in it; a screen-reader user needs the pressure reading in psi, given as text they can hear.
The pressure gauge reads 130 psi
